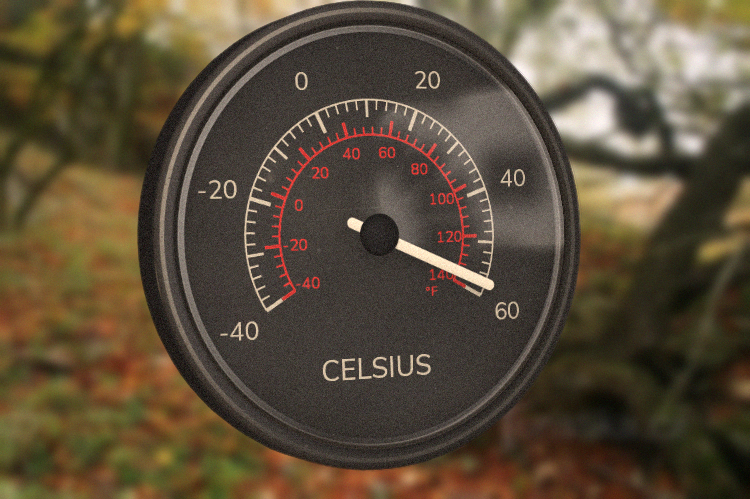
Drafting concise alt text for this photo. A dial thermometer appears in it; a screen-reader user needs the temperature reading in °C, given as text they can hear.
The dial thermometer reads 58 °C
